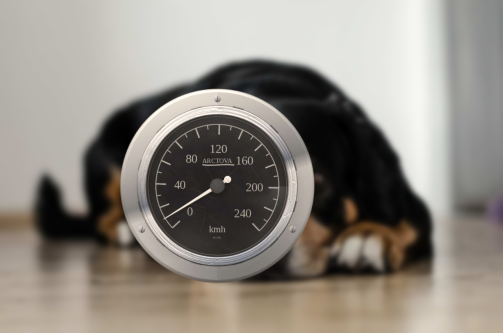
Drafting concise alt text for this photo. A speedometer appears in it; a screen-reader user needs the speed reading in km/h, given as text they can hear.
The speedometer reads 10 km/h
